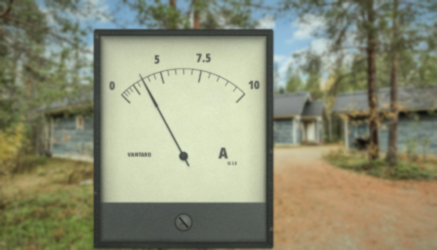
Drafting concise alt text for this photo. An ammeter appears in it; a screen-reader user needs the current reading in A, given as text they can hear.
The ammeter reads 3.5 A
